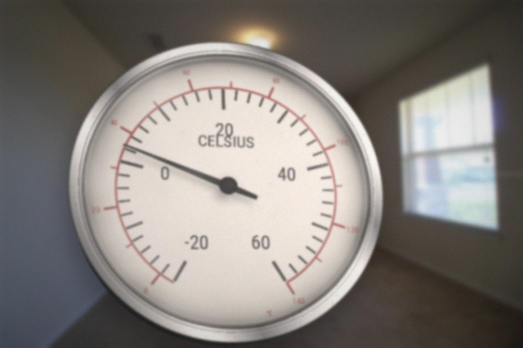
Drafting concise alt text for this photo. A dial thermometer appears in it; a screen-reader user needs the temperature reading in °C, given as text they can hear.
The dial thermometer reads 2 °C
